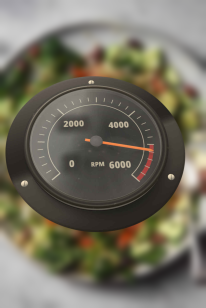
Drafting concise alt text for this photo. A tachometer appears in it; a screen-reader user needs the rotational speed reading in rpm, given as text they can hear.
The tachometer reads 5200 rpm
